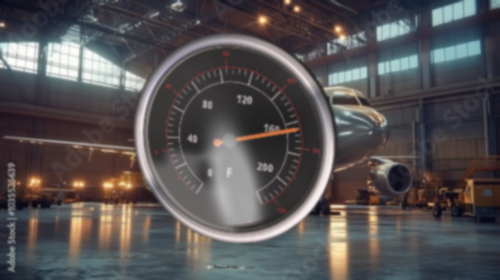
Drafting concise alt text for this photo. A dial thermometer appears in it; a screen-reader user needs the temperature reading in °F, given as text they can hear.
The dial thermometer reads 164 °F
